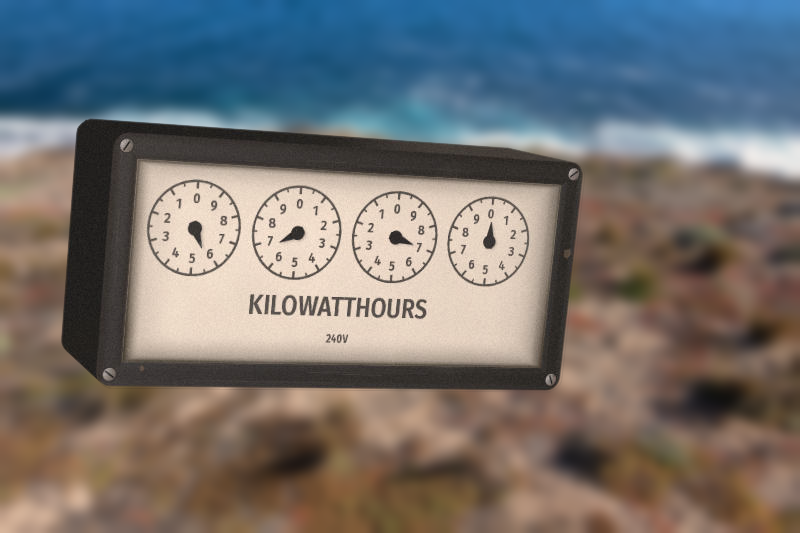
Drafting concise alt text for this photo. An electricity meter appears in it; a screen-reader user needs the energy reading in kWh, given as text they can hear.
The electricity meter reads 5670 kWh
